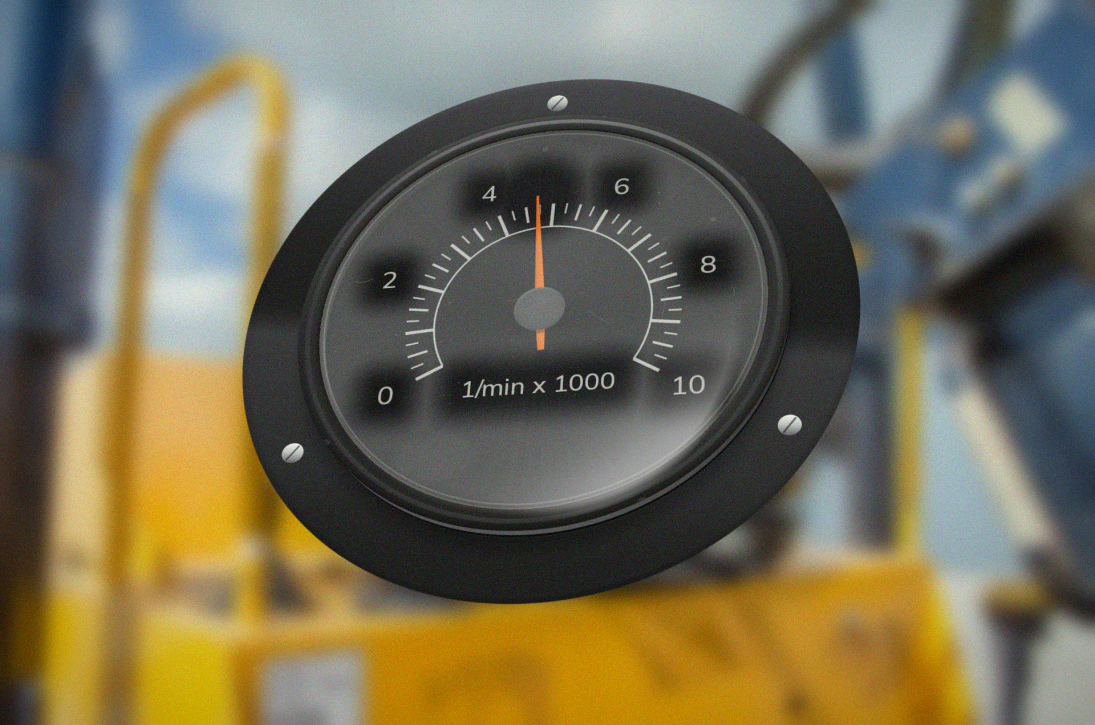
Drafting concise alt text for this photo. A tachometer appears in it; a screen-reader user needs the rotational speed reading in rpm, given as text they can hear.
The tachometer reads 4750 rpm
